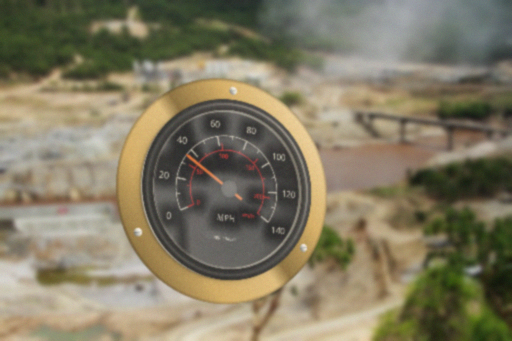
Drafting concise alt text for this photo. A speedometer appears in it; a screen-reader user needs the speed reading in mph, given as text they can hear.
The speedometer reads 35 mph
